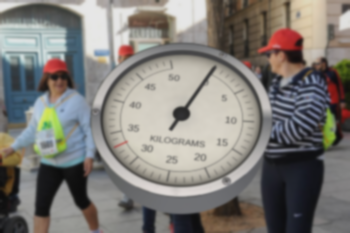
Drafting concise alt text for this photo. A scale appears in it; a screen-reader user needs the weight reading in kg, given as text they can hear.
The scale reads 0 kg
